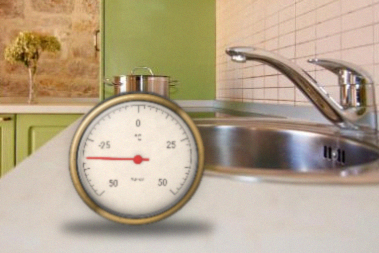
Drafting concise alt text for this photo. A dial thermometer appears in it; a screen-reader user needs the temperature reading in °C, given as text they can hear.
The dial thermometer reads -32.5 °C
